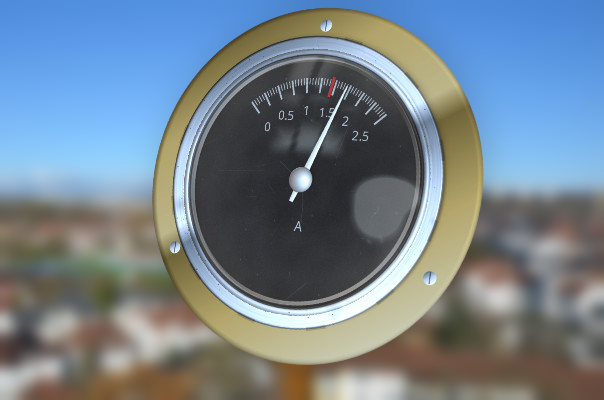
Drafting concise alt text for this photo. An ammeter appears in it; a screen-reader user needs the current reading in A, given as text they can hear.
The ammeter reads 1.75 A
